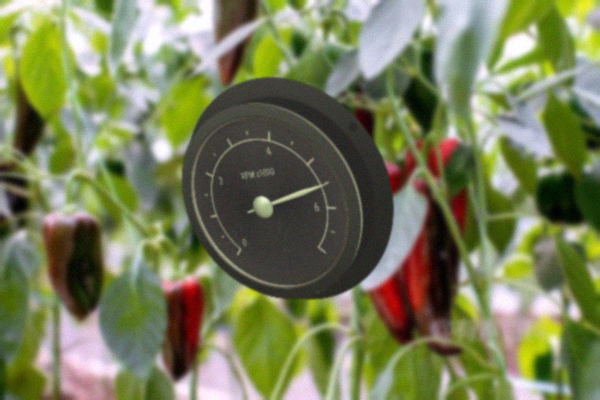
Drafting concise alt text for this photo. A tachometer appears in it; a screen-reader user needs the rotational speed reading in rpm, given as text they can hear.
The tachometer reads 5500 rpm
